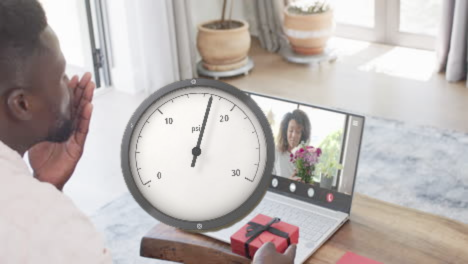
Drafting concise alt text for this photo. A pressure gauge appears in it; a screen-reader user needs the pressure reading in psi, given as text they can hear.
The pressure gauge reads 17 psi
